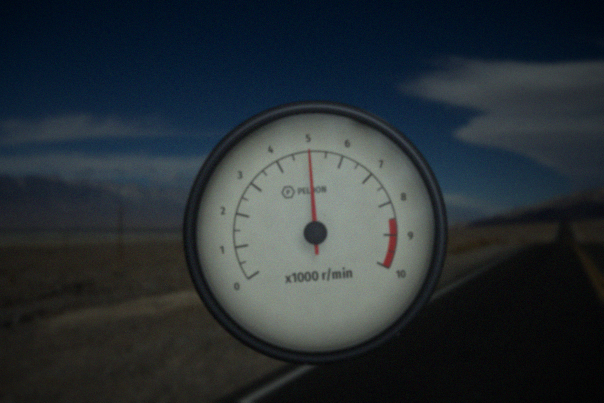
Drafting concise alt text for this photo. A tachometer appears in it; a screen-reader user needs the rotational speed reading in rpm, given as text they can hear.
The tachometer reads 5000 rpm
